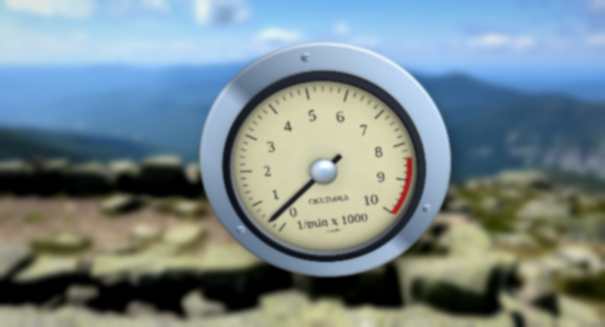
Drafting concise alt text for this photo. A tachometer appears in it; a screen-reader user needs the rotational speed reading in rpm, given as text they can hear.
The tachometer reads 400 rpm
